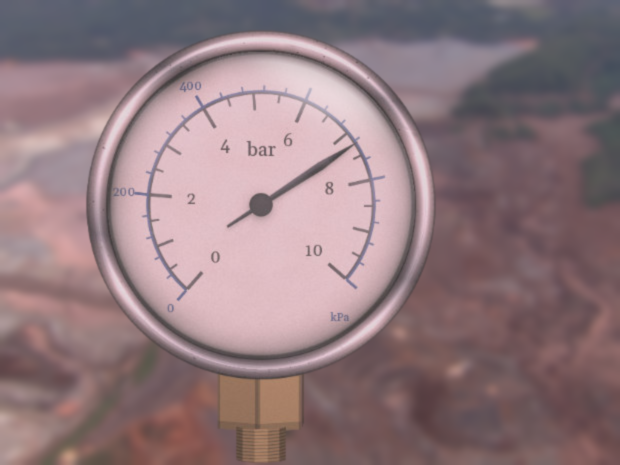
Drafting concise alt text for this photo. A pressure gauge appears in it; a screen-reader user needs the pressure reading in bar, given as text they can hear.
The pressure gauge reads 7.25 bar
